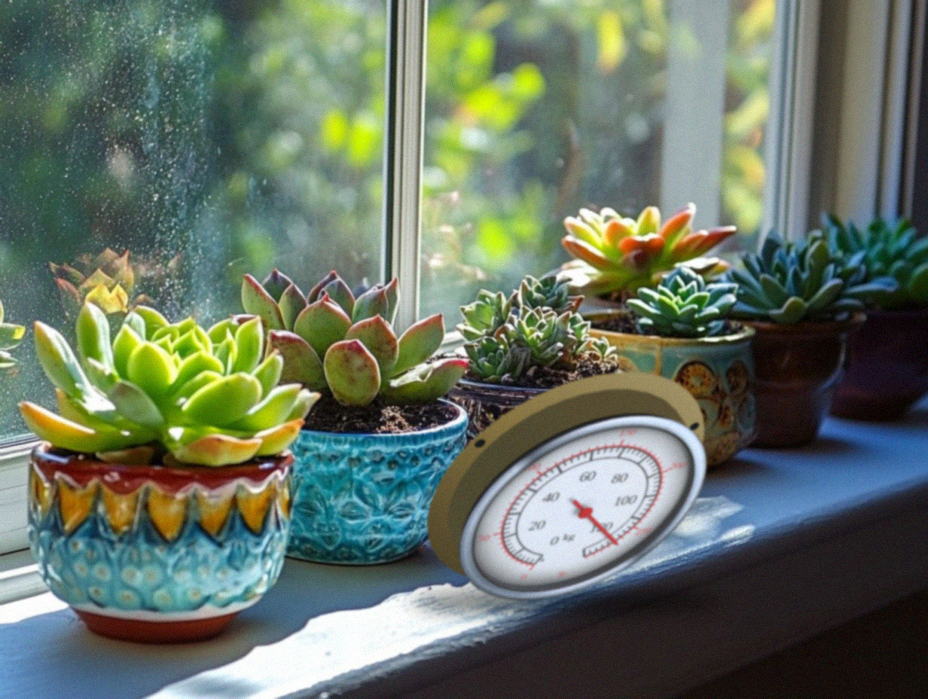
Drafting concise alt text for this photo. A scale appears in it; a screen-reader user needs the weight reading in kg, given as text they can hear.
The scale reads 120 kg
